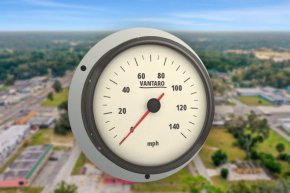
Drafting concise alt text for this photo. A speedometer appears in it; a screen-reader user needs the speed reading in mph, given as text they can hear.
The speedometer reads 0 mph
